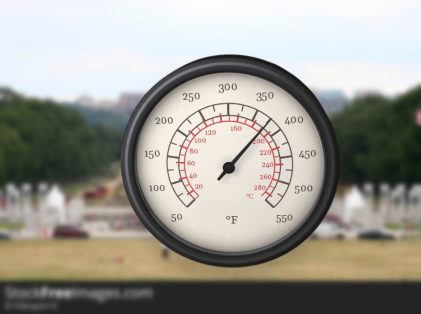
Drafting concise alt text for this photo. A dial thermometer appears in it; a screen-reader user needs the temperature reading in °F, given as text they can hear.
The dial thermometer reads 375 °F
